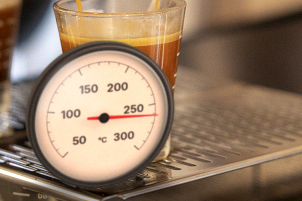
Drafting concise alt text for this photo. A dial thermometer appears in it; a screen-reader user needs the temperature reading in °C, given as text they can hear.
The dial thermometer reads 260 °C
